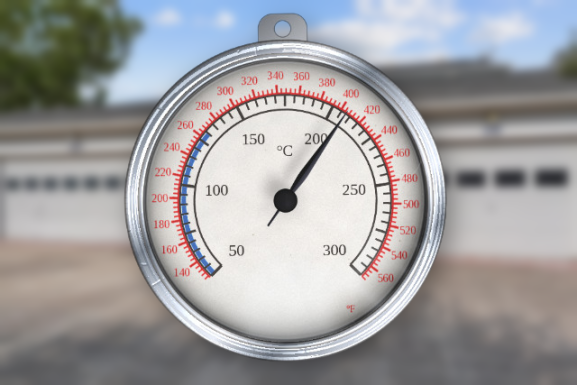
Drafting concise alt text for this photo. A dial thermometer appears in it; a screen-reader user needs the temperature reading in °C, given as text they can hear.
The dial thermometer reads 207.5 °C
